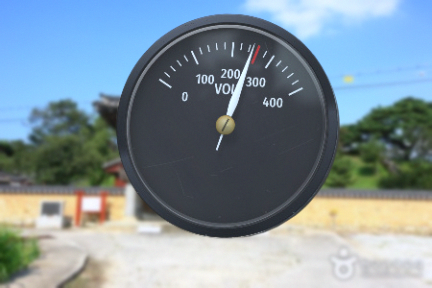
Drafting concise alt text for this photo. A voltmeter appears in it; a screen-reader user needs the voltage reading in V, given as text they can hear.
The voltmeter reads 250 V
